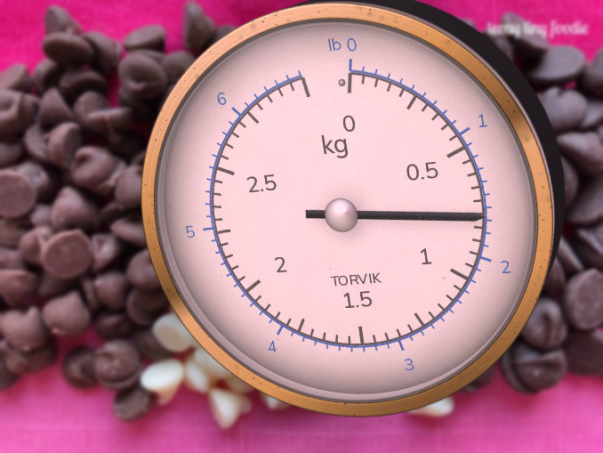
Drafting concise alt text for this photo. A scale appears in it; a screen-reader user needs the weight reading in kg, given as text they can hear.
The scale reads 0.75 kg
